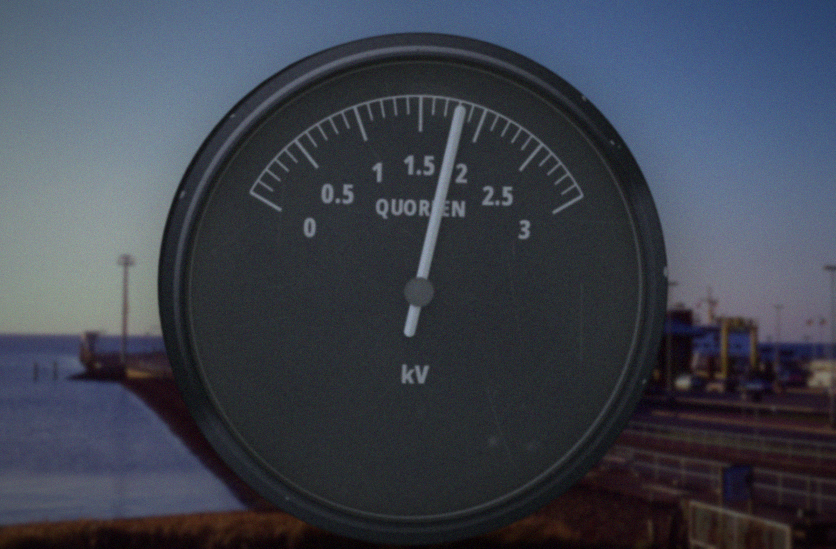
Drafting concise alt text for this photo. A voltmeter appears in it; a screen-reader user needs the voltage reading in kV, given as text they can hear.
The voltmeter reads 1.8 kV
